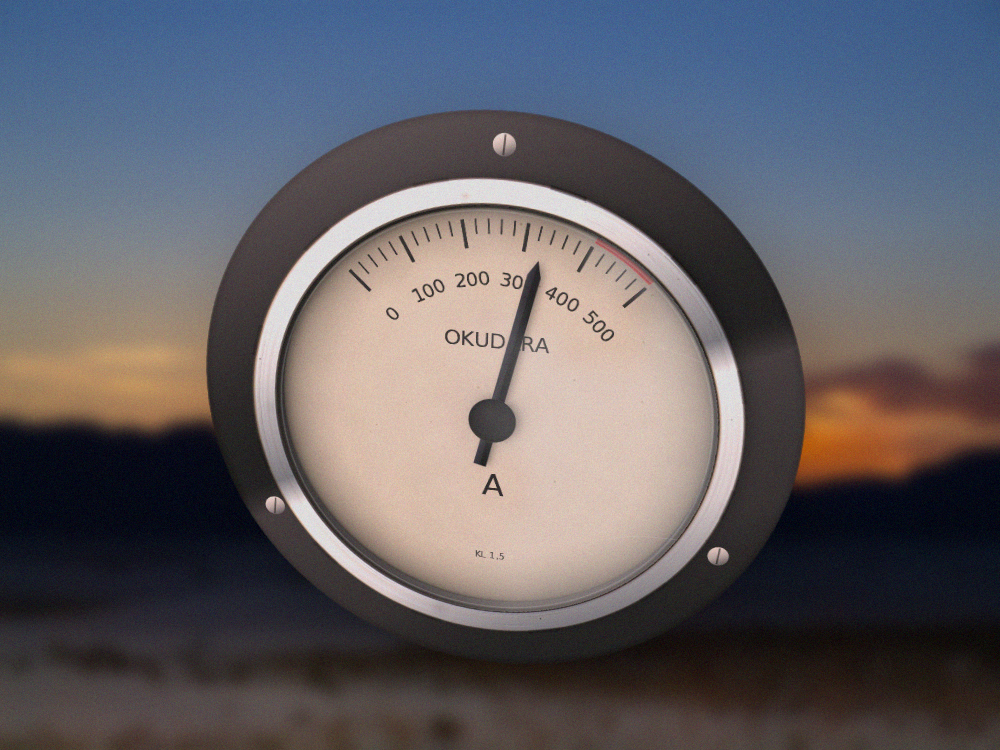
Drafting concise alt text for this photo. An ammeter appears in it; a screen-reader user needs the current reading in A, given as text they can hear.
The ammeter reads 330 A
